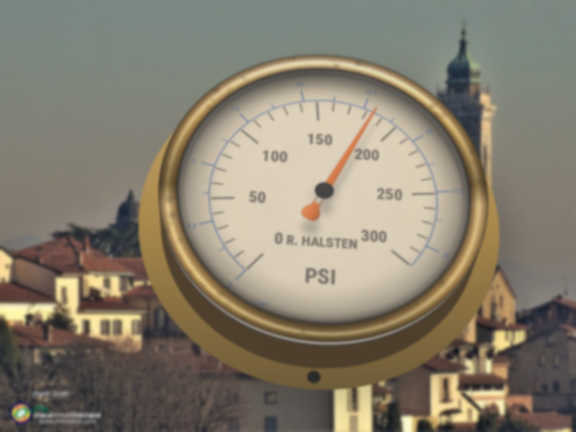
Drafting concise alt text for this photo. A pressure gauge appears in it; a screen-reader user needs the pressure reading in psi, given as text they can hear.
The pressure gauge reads 185 psi
